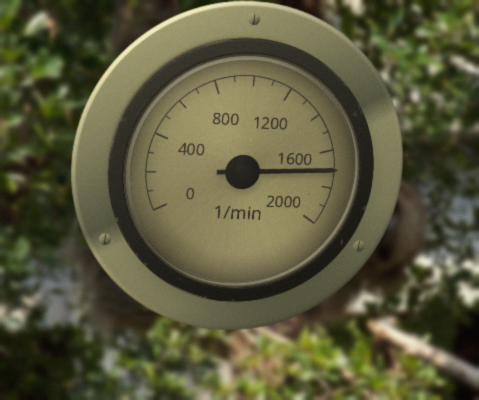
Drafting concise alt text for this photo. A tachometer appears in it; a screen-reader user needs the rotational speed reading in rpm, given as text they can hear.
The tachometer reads 1700 rpm
